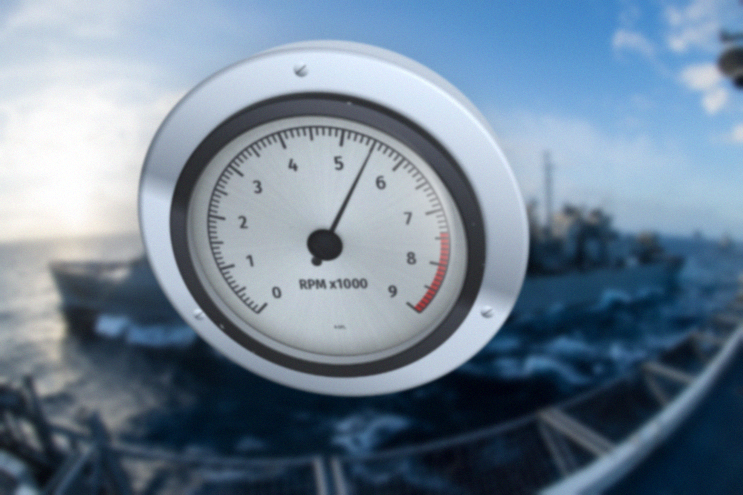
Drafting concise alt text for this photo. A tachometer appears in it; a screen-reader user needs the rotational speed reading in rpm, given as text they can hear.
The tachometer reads 5500 rpm
